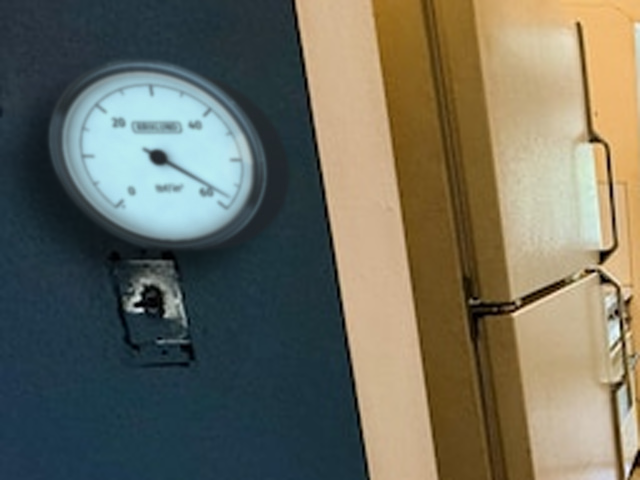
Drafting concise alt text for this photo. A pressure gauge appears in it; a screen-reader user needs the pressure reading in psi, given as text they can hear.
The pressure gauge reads 57.5 psi
